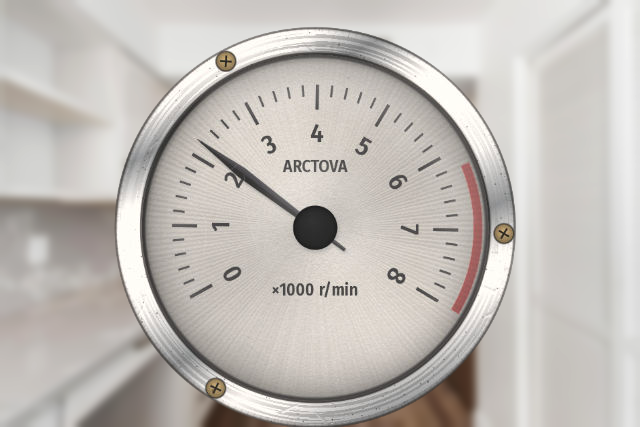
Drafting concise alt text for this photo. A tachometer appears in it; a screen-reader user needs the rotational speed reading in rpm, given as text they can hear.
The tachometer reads 2200 rpm
